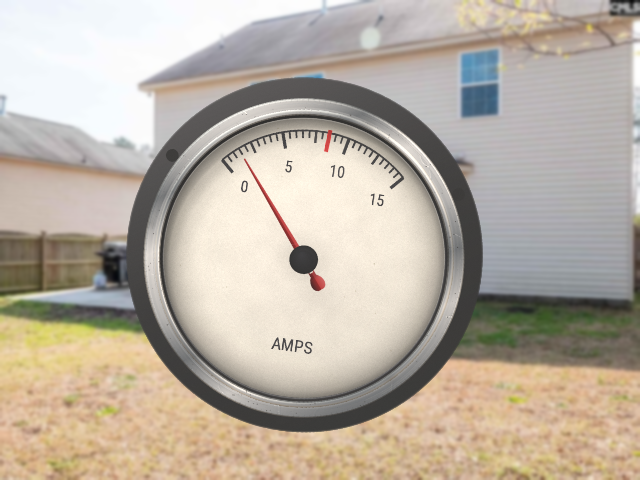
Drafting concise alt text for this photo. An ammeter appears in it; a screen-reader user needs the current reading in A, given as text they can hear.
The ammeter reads 1.5 A
